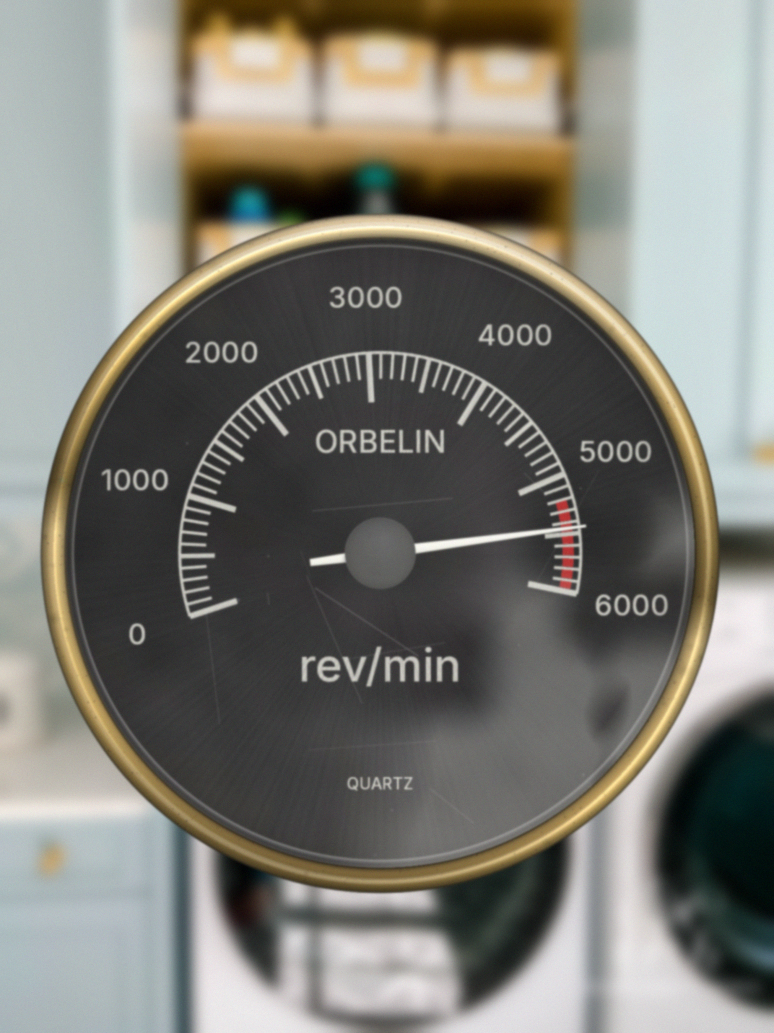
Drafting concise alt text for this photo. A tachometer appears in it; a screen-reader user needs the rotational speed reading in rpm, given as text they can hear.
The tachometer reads 5450 rpm
